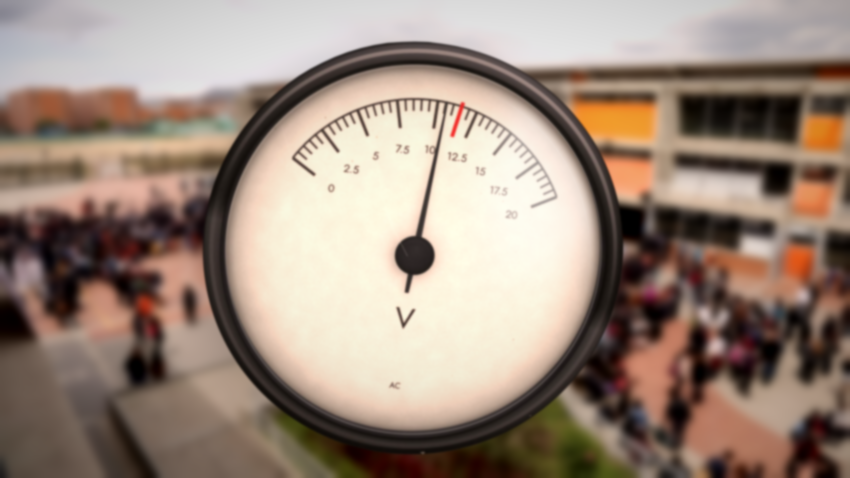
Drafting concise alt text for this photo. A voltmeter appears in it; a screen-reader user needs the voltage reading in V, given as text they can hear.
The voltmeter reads 10.5 V
